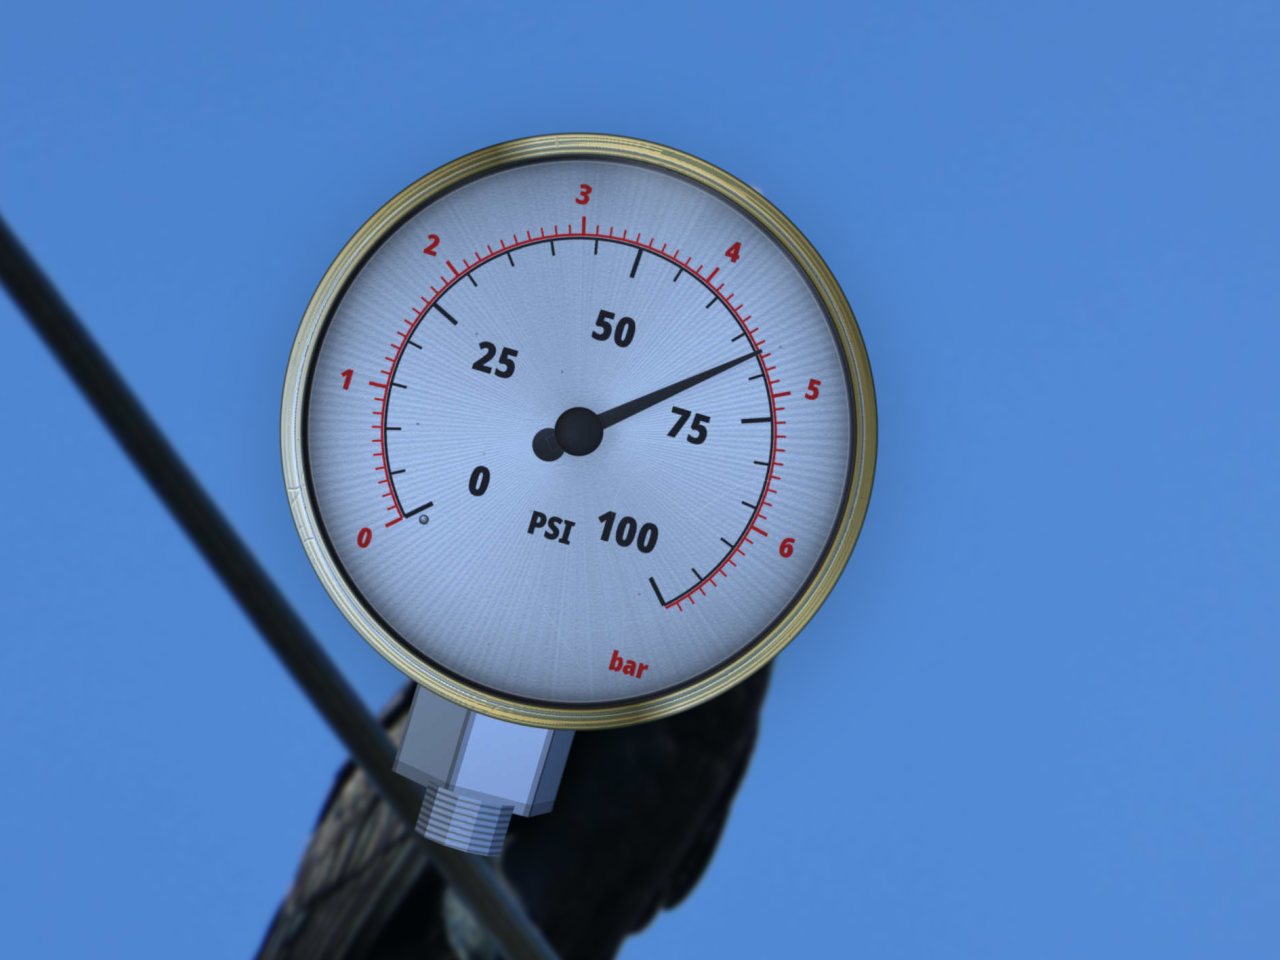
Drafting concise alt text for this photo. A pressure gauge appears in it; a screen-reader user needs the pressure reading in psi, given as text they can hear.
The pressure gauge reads 67.5 psi
